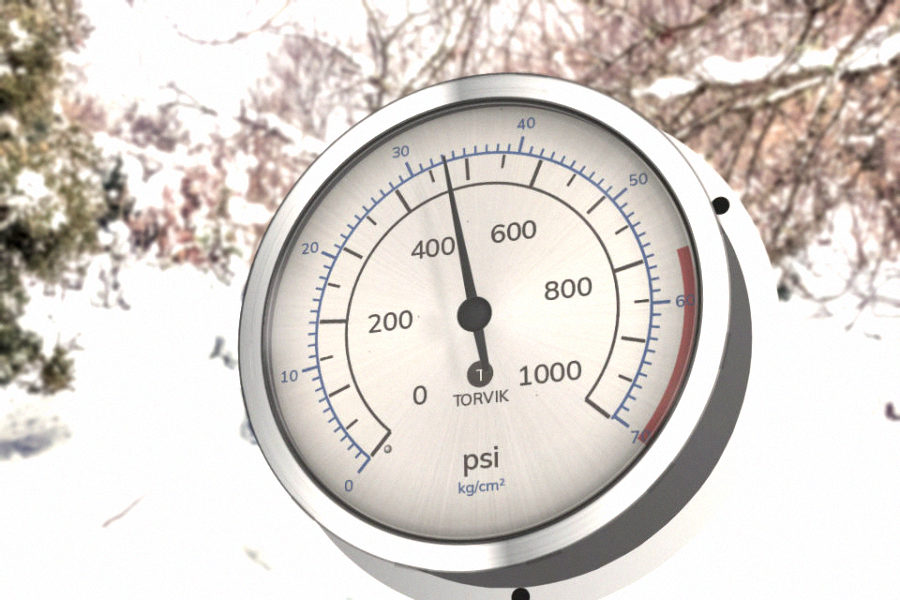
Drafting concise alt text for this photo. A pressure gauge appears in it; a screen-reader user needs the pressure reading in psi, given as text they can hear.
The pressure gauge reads 475 psi
